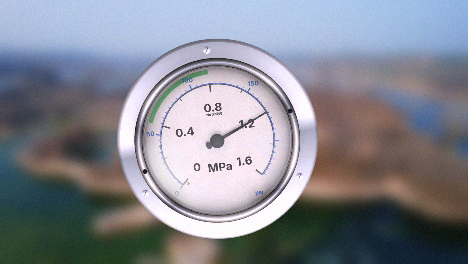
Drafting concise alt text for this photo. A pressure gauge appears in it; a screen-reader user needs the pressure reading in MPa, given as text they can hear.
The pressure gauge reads 1.2 MPa
